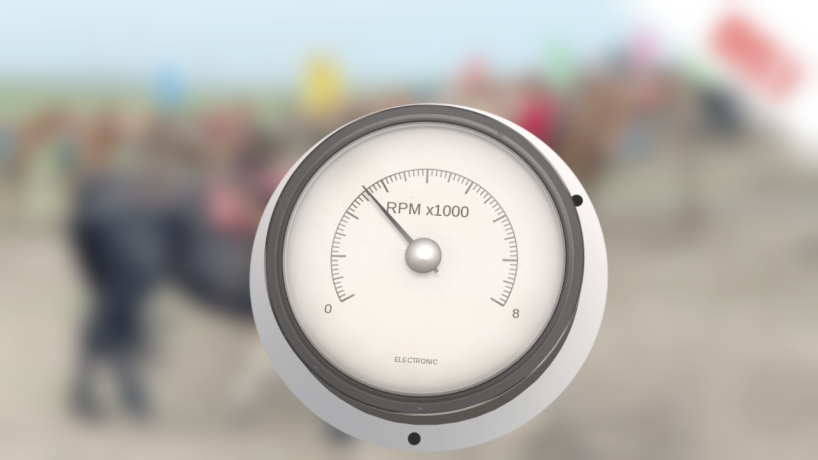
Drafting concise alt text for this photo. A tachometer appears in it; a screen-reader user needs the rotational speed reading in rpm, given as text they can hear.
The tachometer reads 2600 rpm
